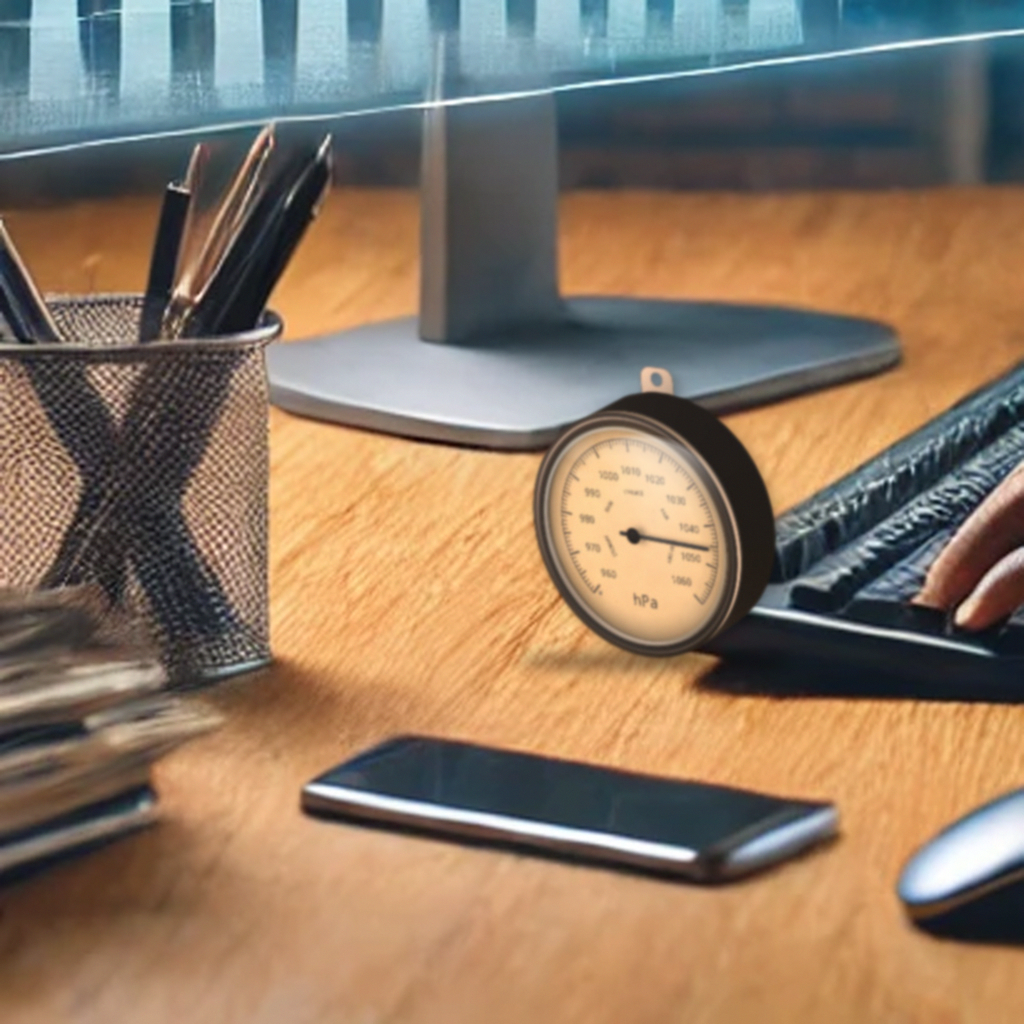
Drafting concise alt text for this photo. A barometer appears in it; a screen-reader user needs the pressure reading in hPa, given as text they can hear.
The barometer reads 1045 hPa
